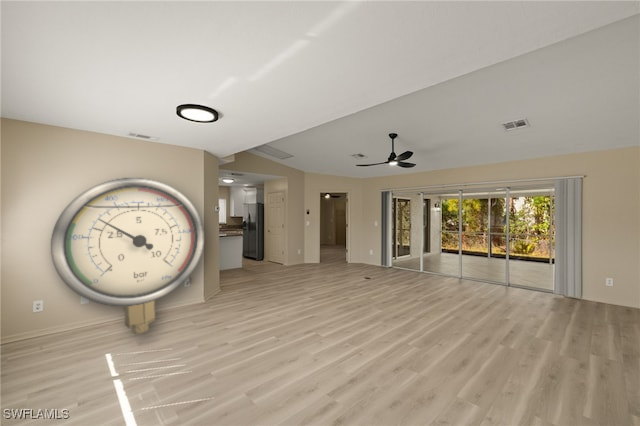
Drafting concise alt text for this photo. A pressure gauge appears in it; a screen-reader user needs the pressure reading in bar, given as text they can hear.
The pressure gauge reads 3 bar
